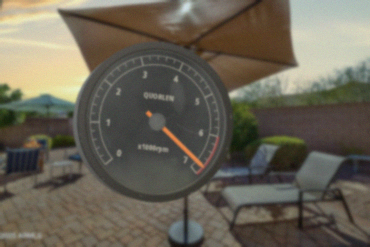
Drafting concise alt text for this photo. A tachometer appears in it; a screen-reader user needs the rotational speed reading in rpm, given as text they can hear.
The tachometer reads 6800 rpm
